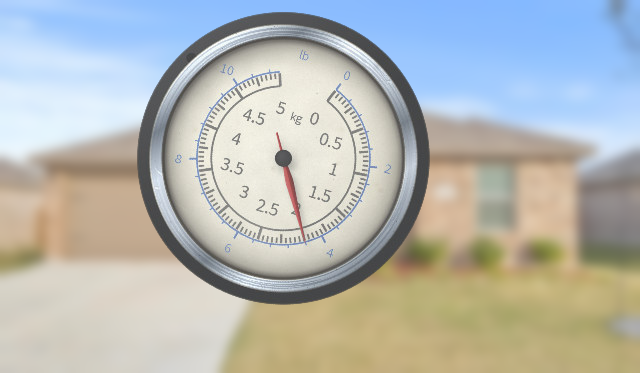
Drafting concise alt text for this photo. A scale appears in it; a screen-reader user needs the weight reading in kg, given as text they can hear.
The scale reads 2 kg
